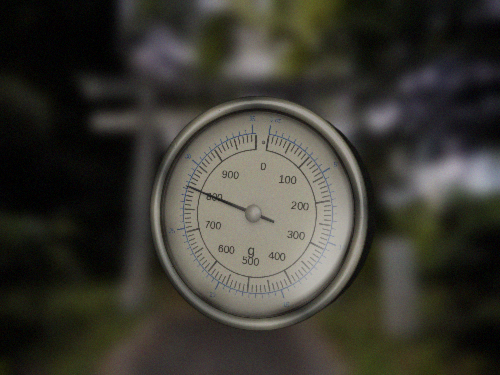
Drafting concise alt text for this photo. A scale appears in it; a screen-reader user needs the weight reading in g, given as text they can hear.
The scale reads 800 g
